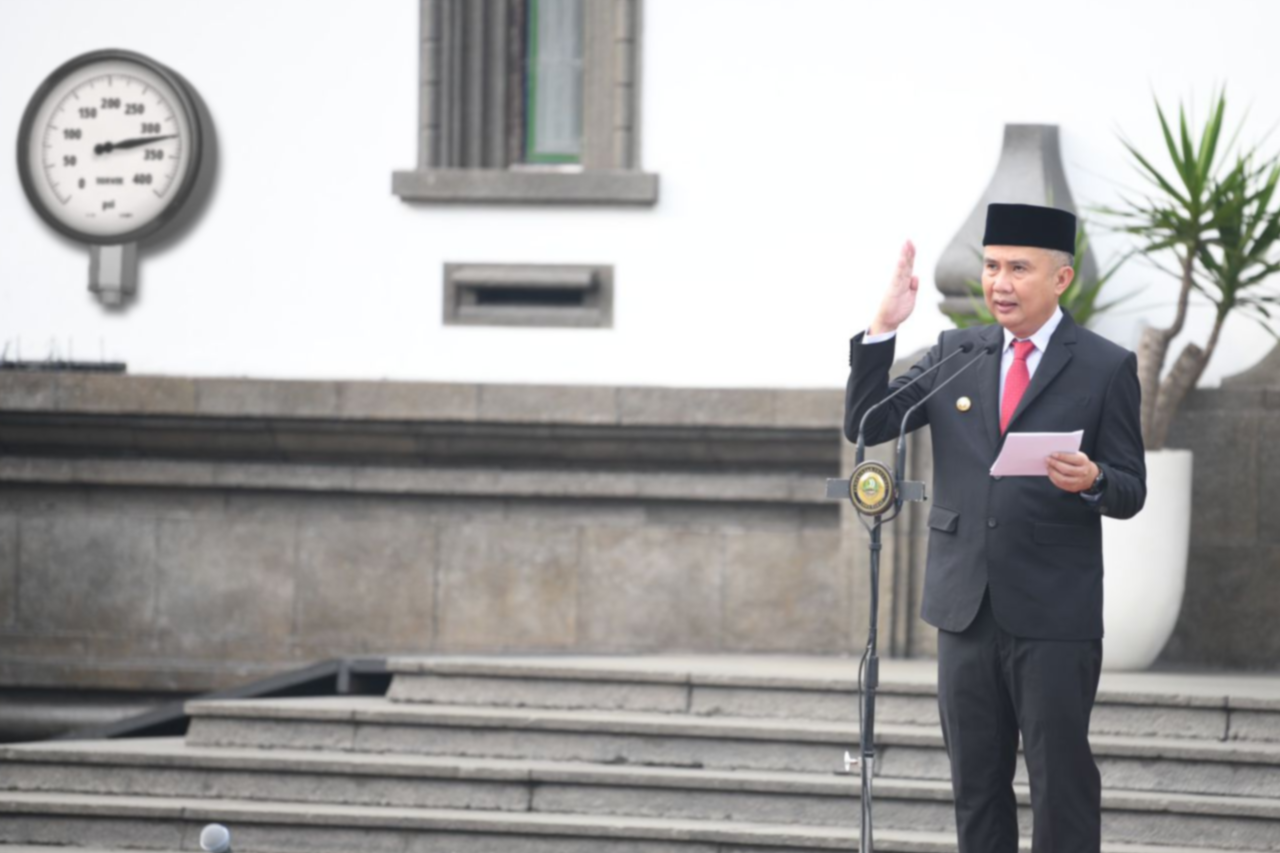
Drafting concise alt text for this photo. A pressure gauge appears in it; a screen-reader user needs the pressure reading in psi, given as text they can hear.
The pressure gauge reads 325 psi
